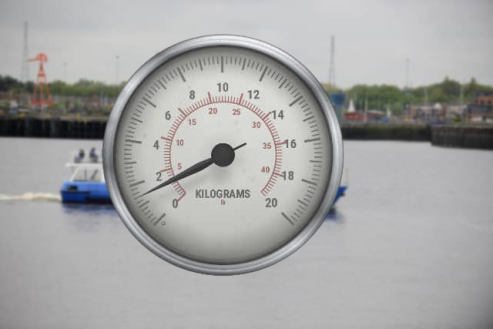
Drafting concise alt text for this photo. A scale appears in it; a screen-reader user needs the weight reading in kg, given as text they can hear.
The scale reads 1.4 kg
